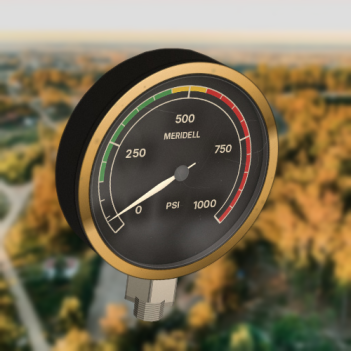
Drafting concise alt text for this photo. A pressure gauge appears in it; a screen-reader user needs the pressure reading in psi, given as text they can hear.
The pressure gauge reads 50 psi
